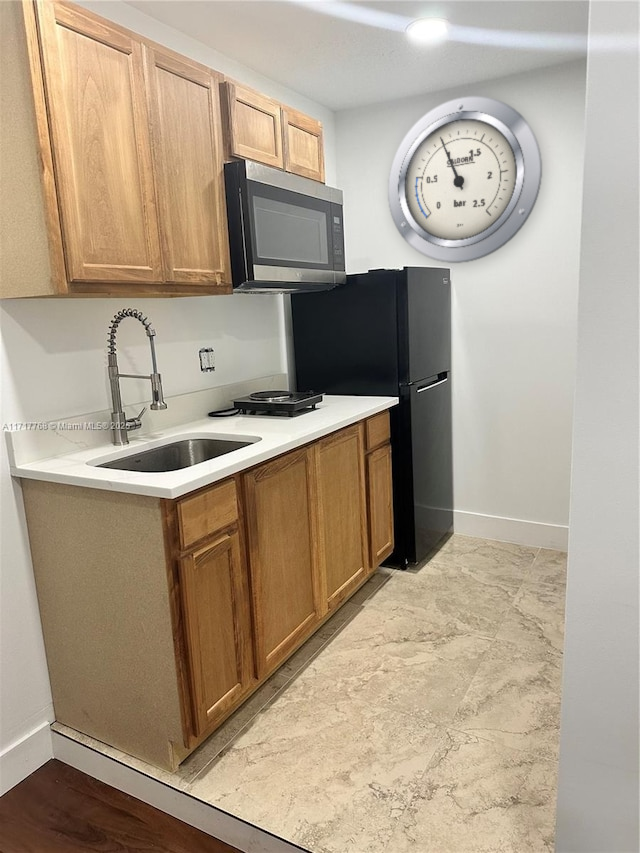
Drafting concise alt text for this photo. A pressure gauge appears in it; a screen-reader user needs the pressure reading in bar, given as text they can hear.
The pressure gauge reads 1 bar
